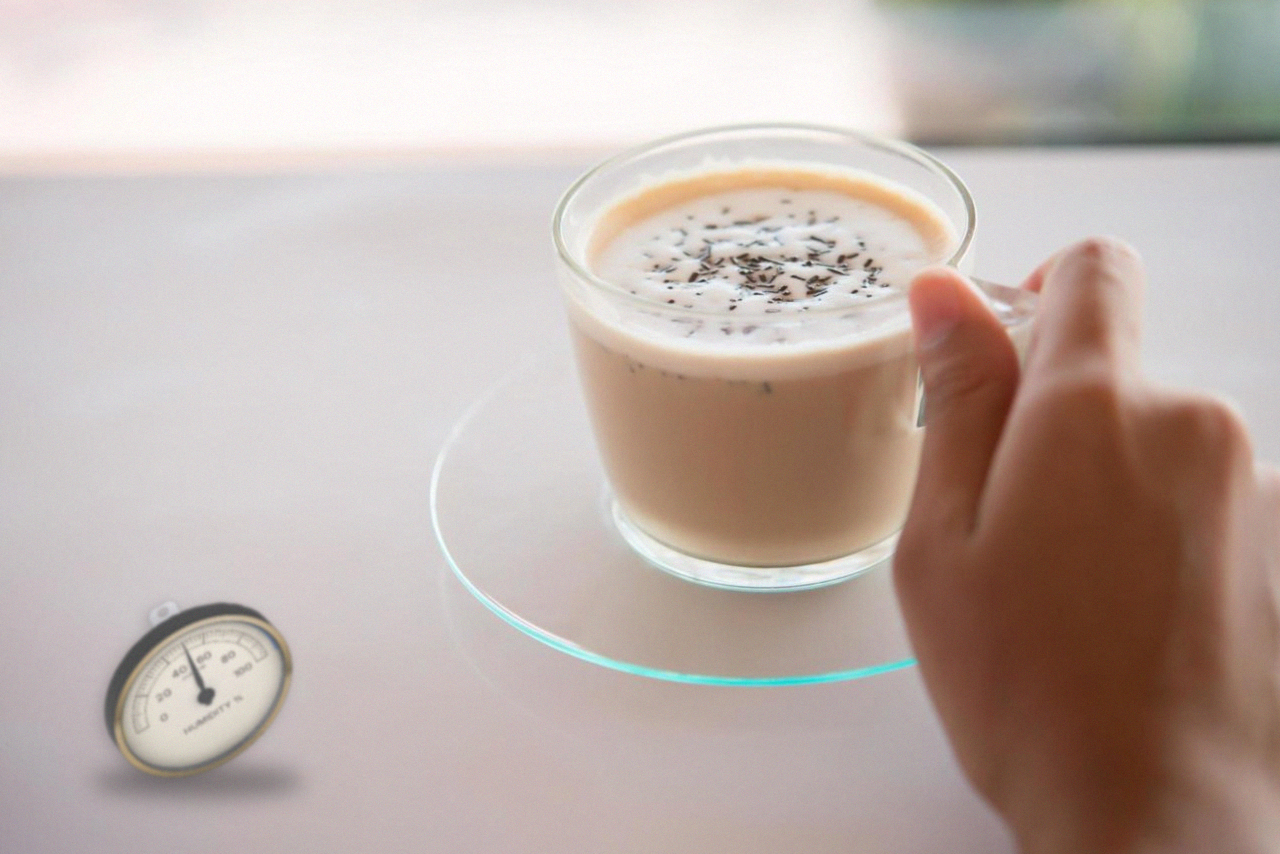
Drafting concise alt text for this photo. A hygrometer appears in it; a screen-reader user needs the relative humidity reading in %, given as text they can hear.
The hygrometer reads 50 %
